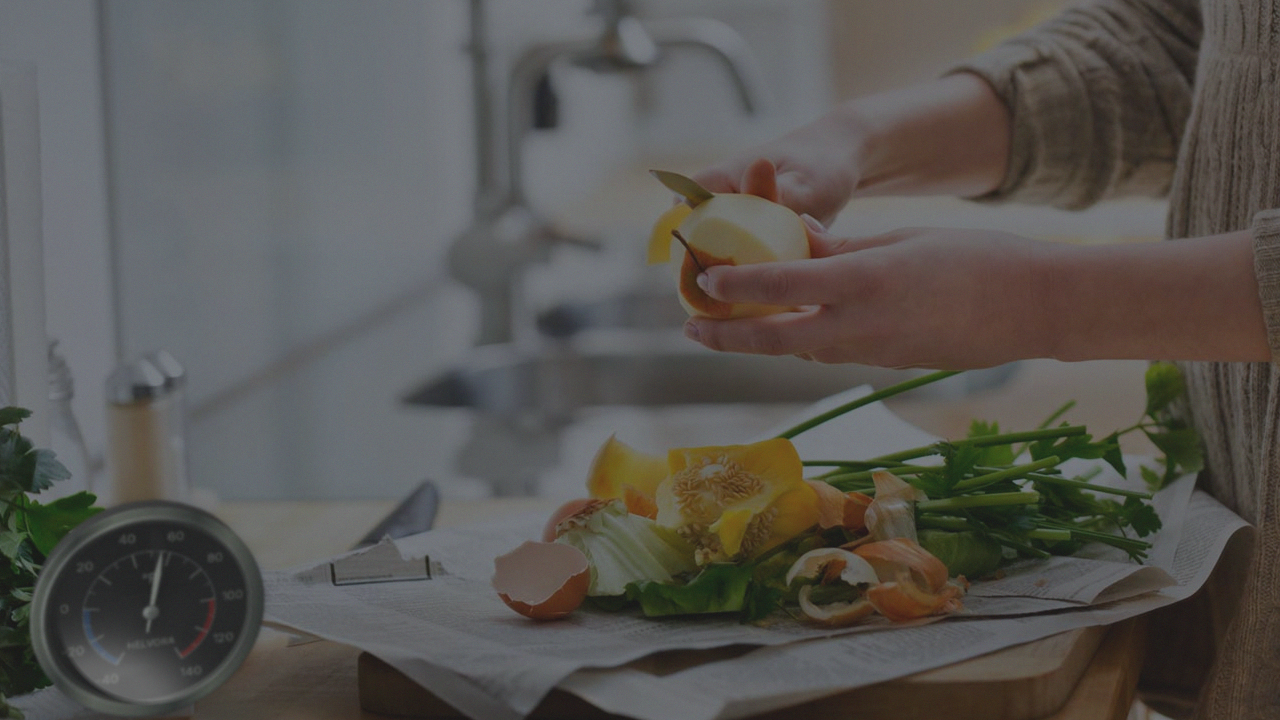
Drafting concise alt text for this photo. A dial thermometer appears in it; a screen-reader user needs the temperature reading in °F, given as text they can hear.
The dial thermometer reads 55 °F
